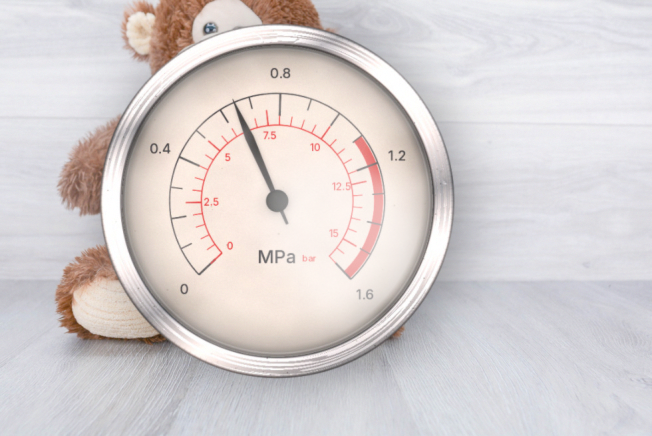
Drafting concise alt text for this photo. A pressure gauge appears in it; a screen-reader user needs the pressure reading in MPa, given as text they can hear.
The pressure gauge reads 0.65 MPa
